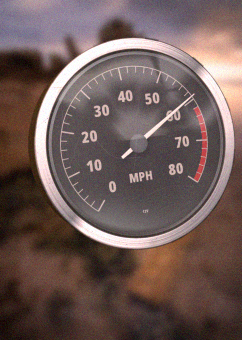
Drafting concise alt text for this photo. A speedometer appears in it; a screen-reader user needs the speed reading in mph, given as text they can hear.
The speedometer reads 59 mph
